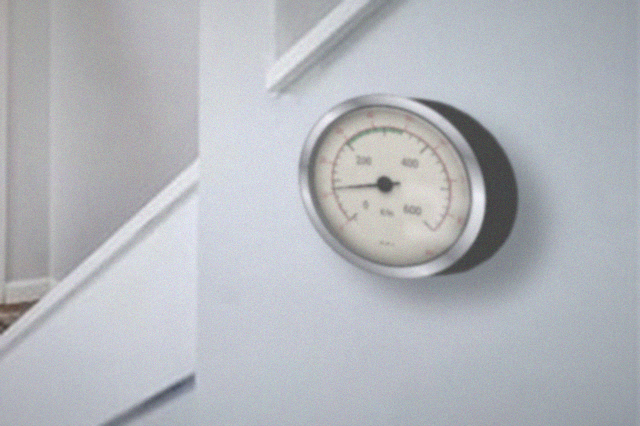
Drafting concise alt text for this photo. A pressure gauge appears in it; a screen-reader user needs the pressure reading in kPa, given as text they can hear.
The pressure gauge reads 80 kPa
